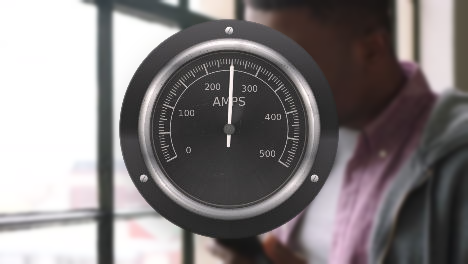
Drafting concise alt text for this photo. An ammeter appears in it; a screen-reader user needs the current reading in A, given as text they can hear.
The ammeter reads 250 A
